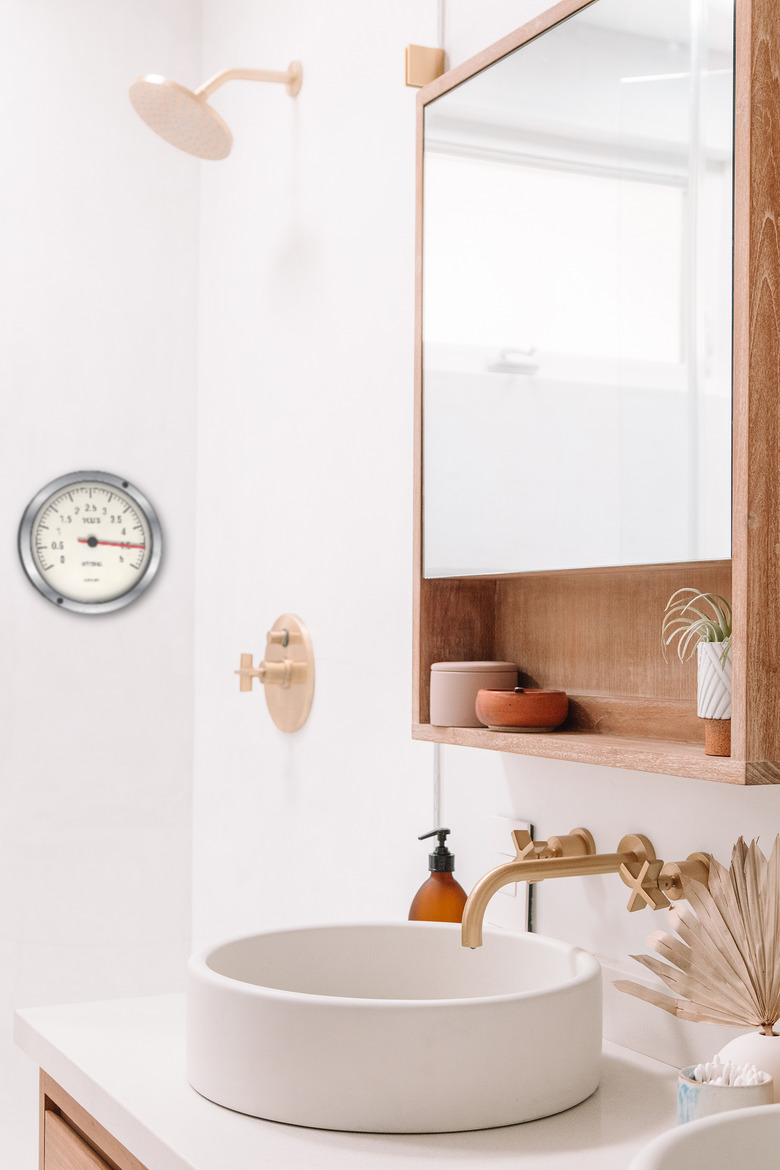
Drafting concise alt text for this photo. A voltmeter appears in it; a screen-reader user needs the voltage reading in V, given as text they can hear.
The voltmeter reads 4.5 V
